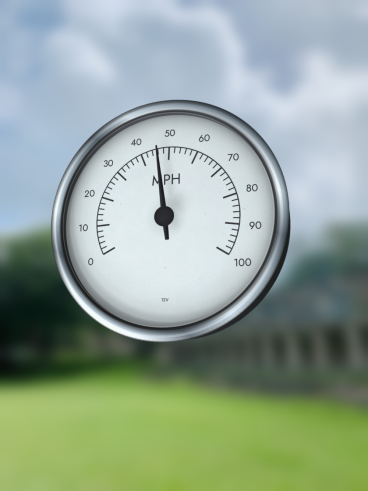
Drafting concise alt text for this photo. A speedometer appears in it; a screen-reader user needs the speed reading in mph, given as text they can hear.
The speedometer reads 46 mph
